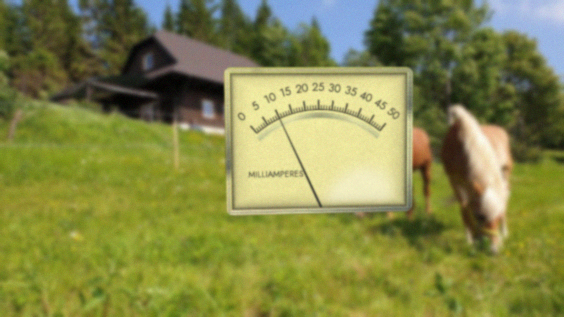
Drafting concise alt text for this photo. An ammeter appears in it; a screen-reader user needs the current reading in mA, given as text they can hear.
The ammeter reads 10 mA
